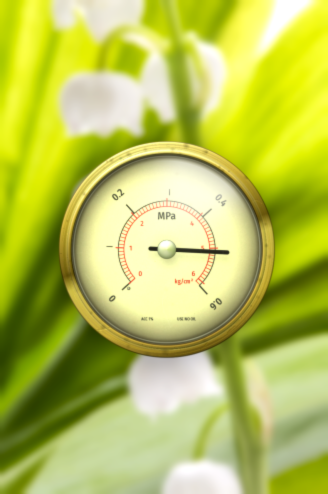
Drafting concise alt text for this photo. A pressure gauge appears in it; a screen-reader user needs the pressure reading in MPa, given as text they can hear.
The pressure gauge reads 0.5 MPa
